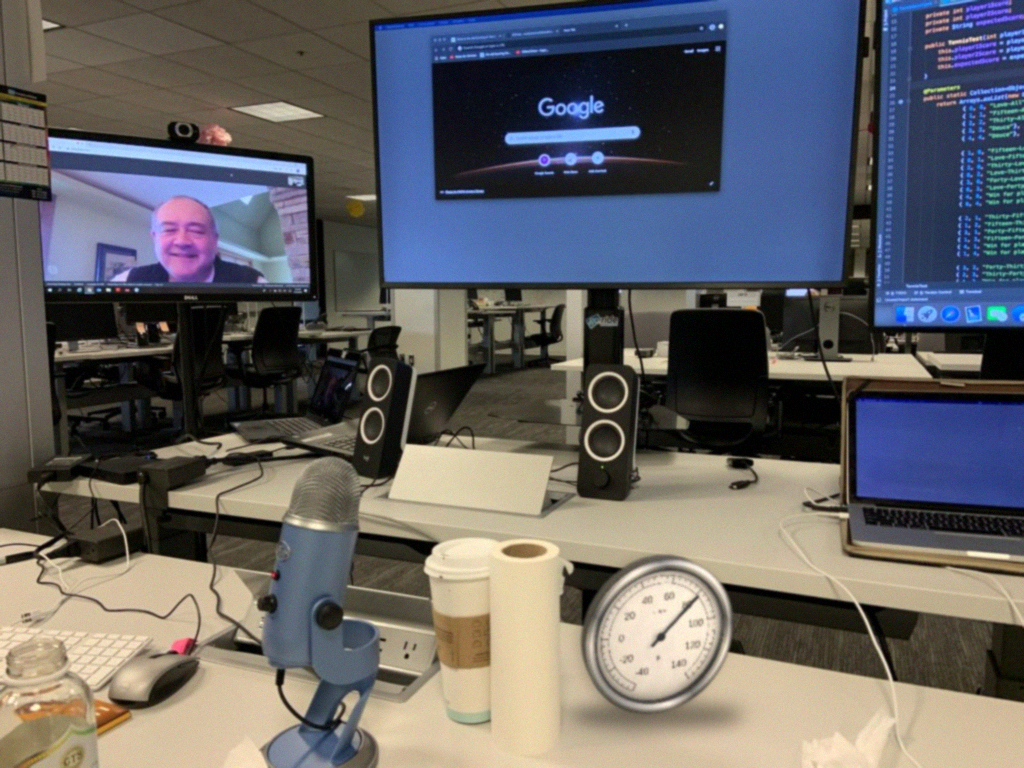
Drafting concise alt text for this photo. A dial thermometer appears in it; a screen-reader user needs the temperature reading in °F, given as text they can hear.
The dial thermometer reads 80 °F
